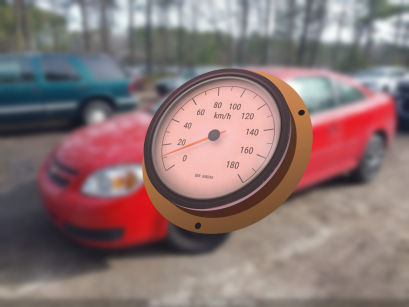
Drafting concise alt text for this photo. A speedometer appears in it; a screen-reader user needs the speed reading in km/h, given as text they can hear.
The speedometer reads 10 km/h
